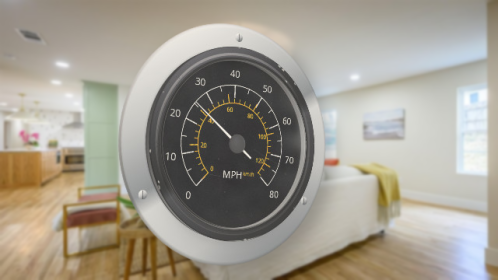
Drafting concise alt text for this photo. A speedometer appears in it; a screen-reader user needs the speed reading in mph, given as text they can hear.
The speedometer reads 25 mph
